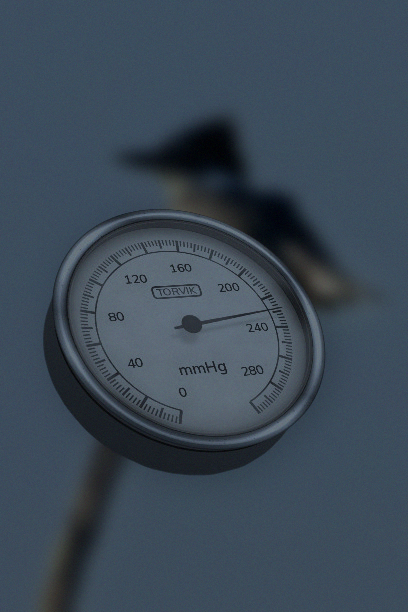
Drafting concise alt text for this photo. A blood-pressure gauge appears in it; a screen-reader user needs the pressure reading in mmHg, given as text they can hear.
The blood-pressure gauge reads 230 mmHg
